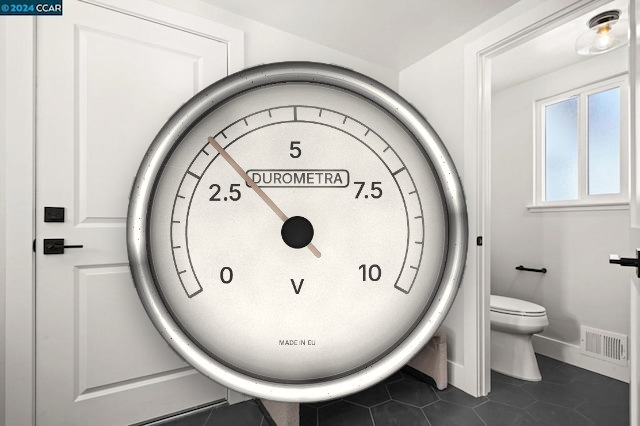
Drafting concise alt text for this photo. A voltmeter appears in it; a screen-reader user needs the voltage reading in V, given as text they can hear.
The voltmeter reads 3.25 V
